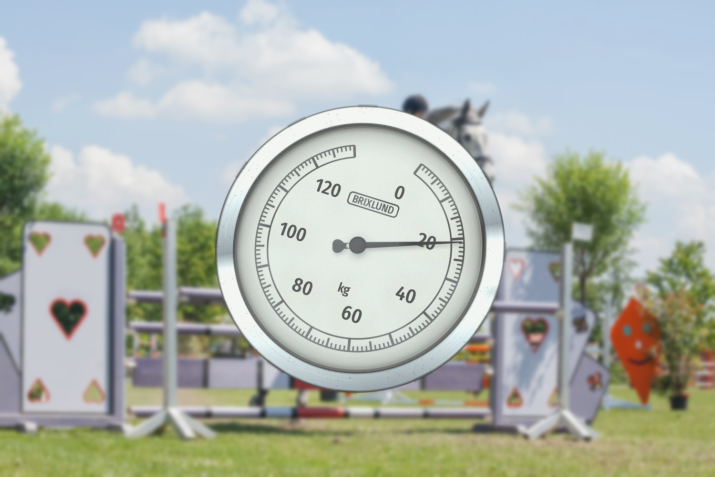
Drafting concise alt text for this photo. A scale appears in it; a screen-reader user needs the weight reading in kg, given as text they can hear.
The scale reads 21 kg
